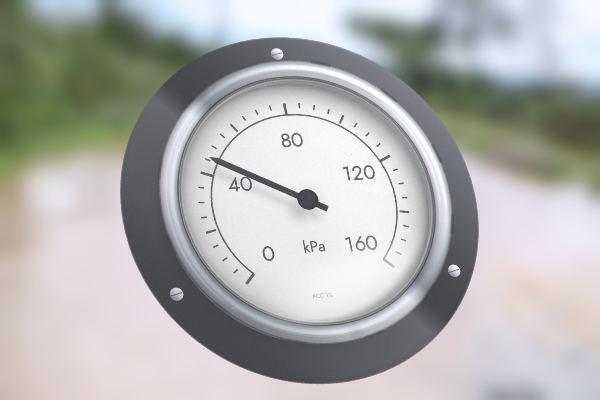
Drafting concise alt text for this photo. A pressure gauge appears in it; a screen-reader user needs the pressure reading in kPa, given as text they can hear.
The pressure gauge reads 45 kPa
